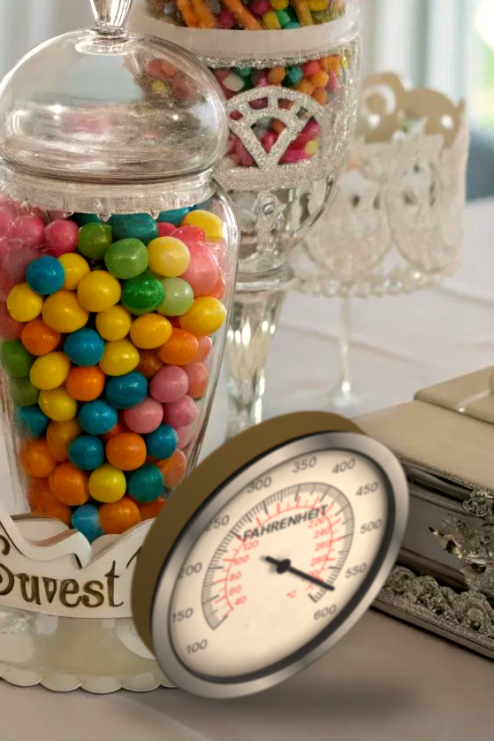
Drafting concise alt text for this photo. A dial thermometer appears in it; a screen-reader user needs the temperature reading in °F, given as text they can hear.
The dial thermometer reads 575 °F
